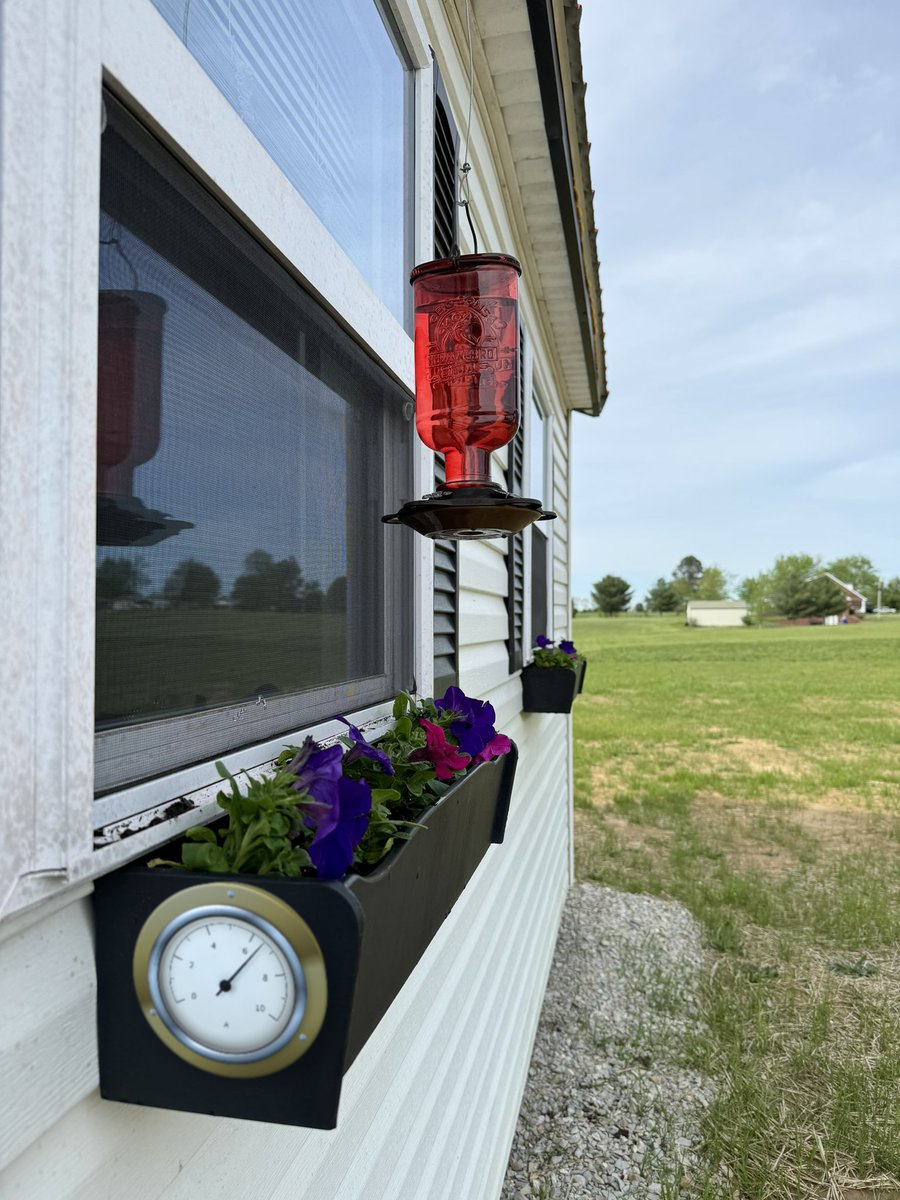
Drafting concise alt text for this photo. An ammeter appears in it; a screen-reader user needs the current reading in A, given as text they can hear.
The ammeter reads 6.5 A
